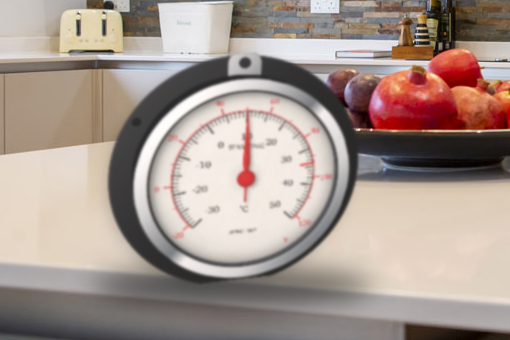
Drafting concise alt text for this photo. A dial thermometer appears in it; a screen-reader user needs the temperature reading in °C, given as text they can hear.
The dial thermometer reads 10 °C
